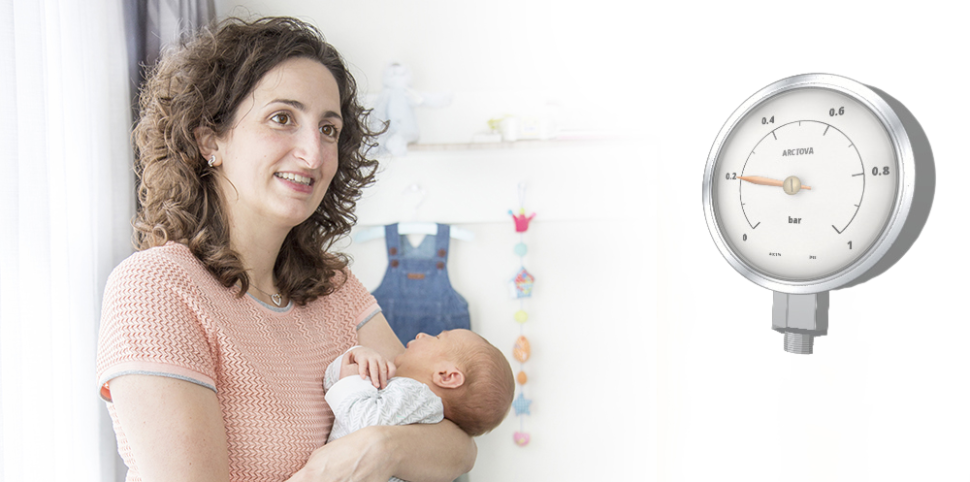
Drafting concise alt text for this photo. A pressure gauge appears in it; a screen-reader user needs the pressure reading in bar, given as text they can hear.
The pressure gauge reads 0.2 bar
